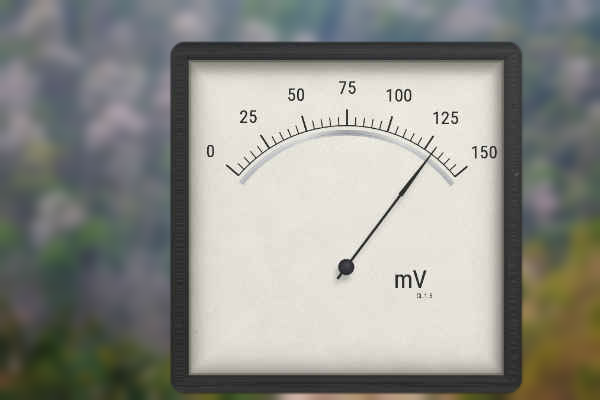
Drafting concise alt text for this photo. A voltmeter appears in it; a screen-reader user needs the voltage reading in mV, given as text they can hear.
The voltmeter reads 130 mV
